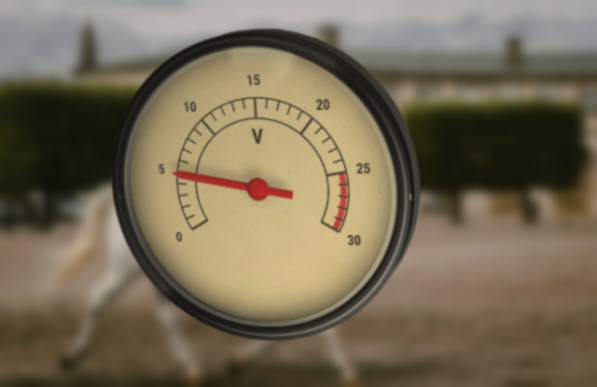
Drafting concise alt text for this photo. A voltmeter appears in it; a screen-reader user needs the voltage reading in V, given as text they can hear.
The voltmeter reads 5 V
